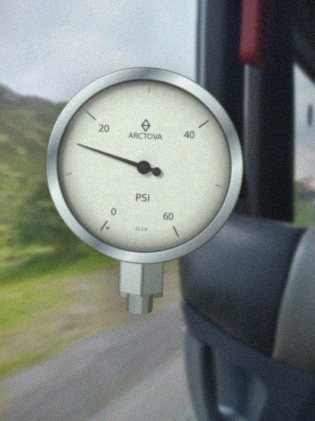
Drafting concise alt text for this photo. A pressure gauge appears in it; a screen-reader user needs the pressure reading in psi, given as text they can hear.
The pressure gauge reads 15 psi
